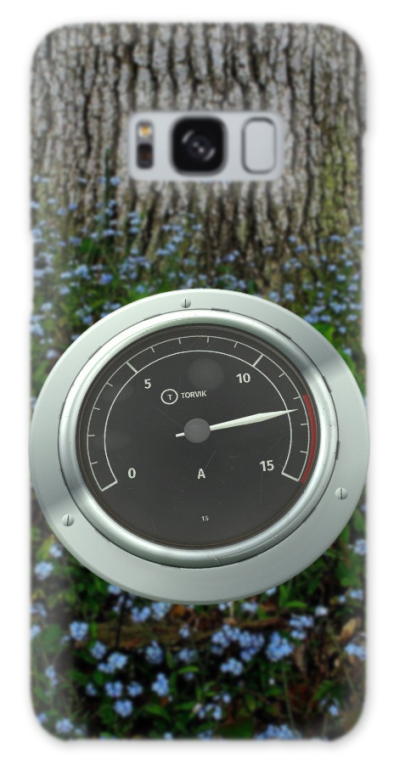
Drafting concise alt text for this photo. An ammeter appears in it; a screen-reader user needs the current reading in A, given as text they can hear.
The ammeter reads 12.5 A
